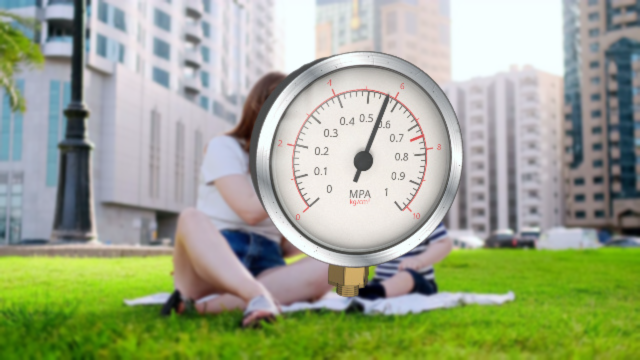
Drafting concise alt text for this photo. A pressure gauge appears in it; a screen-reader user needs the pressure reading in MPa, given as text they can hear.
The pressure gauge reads 0.56 MPa
